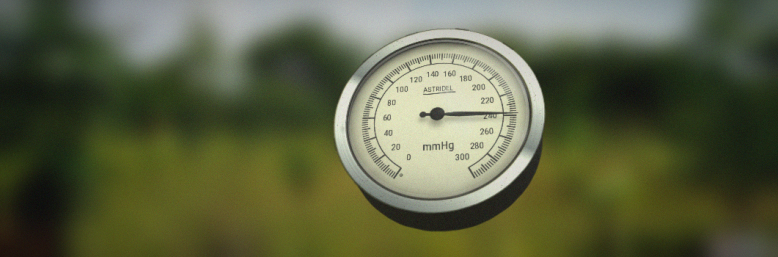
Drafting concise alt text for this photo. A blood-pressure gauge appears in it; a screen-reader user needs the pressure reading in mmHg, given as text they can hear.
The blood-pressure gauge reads 240 mmHg
